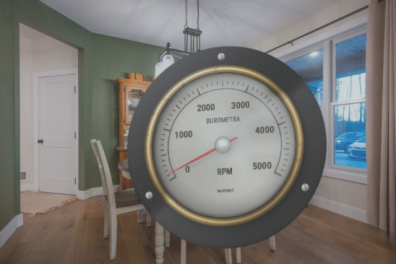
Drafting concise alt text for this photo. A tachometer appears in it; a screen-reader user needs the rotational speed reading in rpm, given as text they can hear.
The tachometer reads 100 rpm
